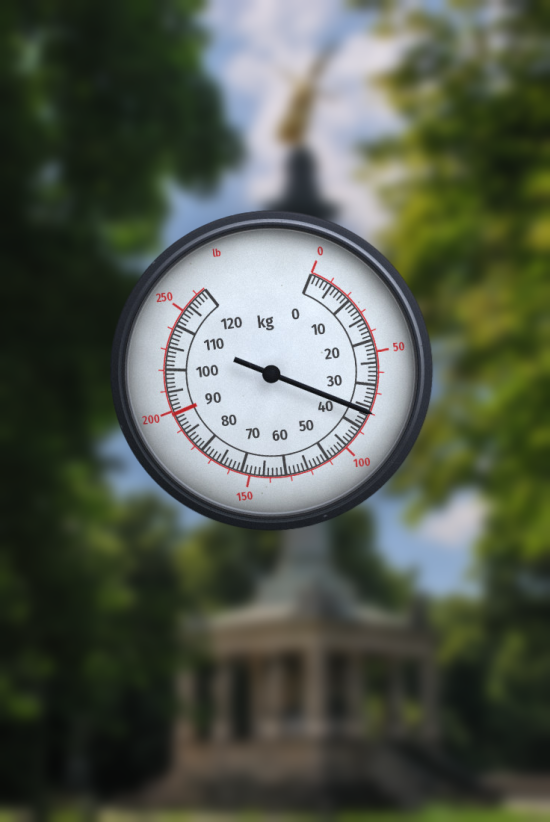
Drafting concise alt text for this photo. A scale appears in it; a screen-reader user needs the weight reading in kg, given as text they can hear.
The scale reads 36 kg
